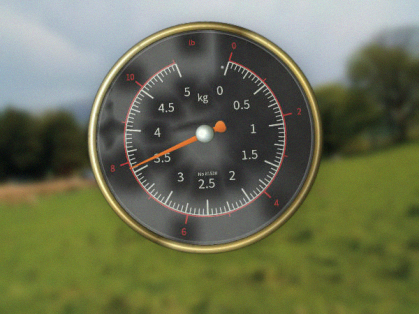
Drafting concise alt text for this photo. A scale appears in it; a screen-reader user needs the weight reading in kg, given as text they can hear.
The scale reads 3.55 kg
